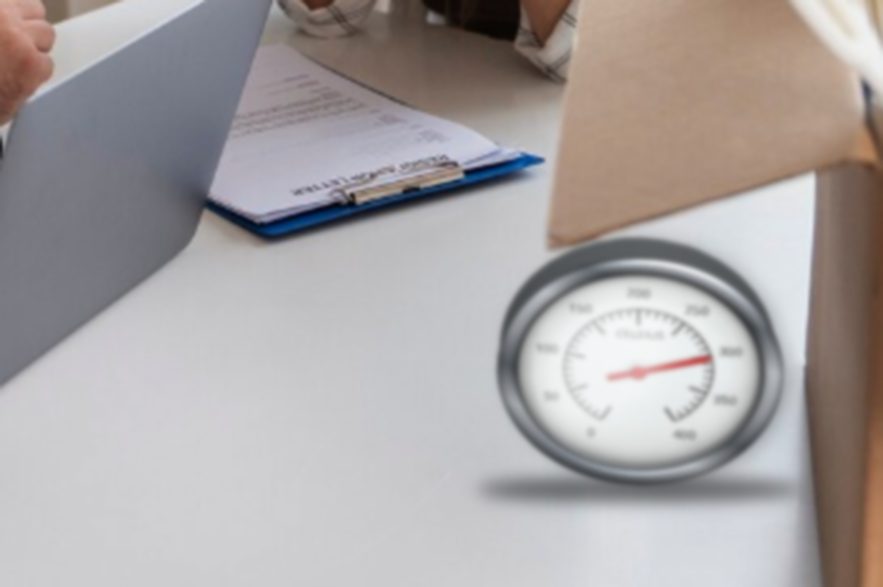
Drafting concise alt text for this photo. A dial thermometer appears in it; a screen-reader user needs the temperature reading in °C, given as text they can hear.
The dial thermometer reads 300 °C
